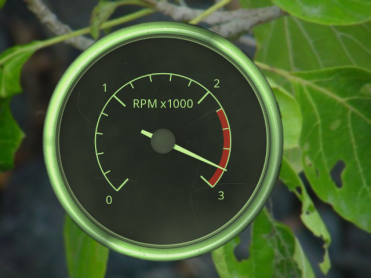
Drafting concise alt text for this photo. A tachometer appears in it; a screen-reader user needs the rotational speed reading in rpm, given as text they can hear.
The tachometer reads 2800 rpm
